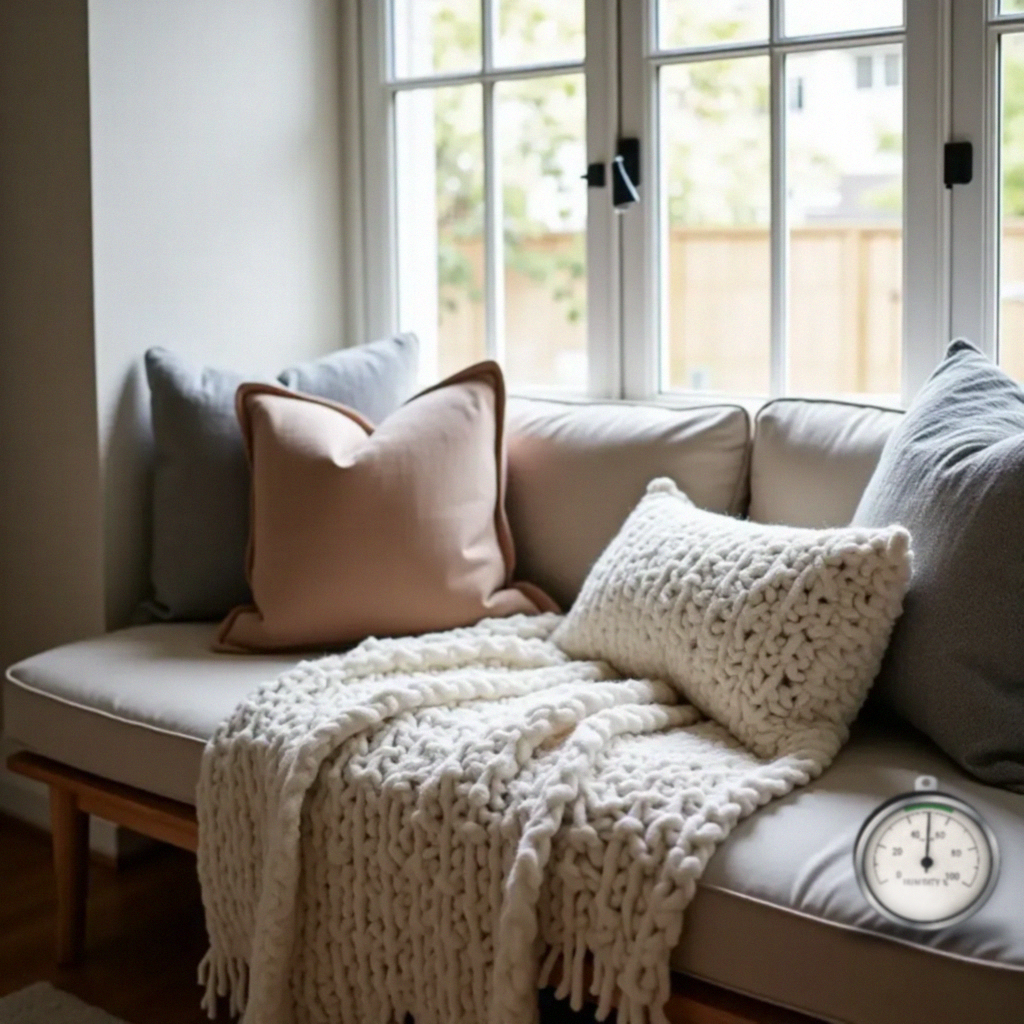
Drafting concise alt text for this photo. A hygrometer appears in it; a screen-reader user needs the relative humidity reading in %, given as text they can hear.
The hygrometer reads 50 %
